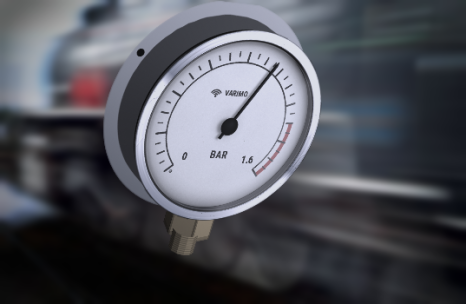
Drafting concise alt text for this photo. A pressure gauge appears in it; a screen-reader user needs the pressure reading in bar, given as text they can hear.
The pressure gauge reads 0.95 bar
